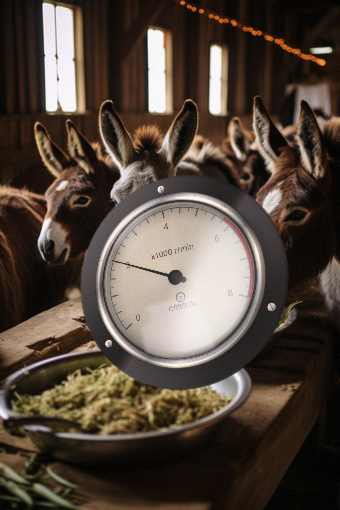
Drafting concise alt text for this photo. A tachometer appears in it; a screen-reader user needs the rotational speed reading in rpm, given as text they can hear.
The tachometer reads 2000 rpm
